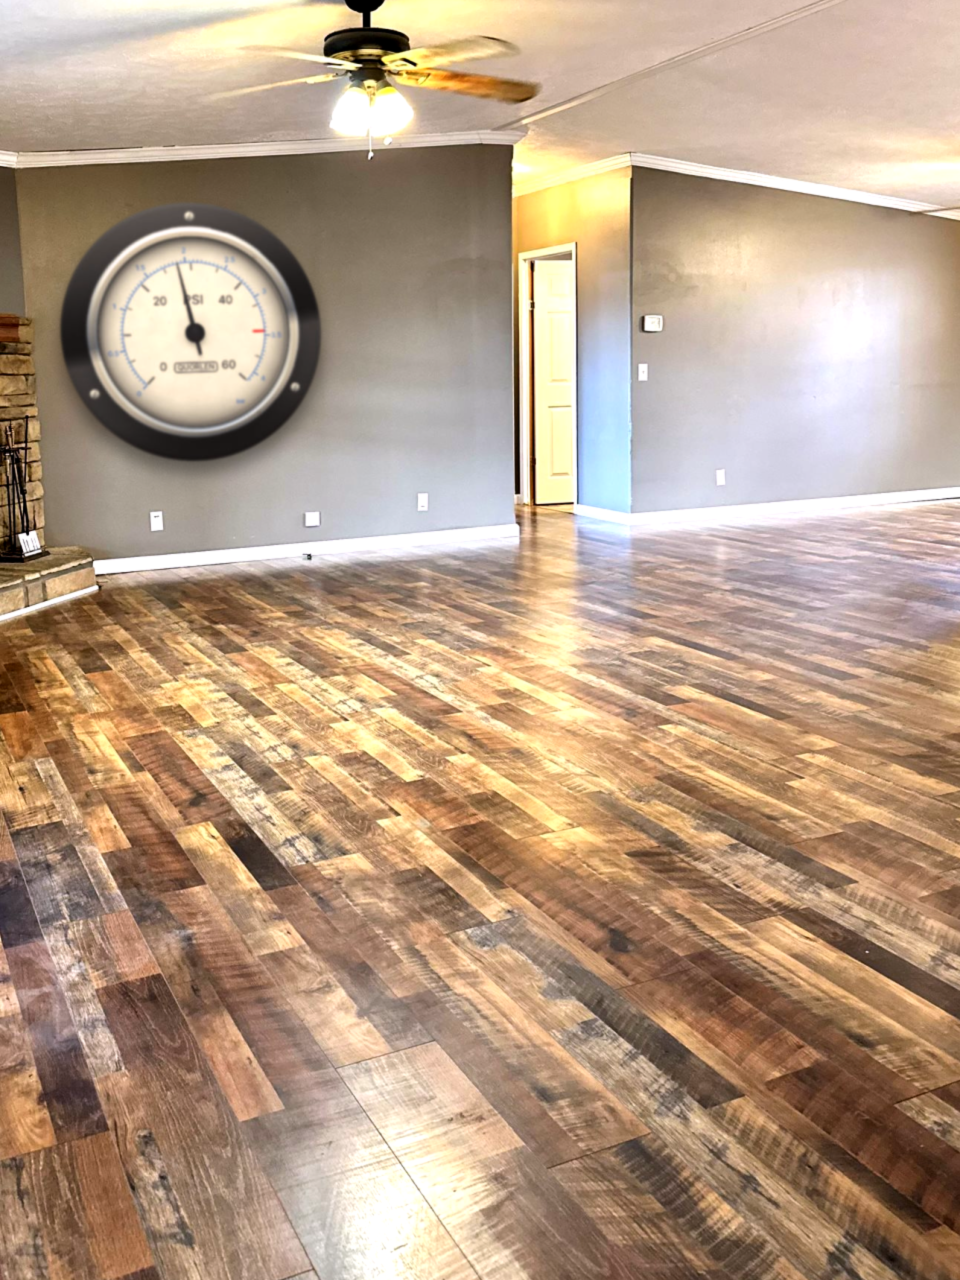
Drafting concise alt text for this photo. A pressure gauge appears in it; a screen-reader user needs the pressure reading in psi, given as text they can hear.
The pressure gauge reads 27.5 psi
